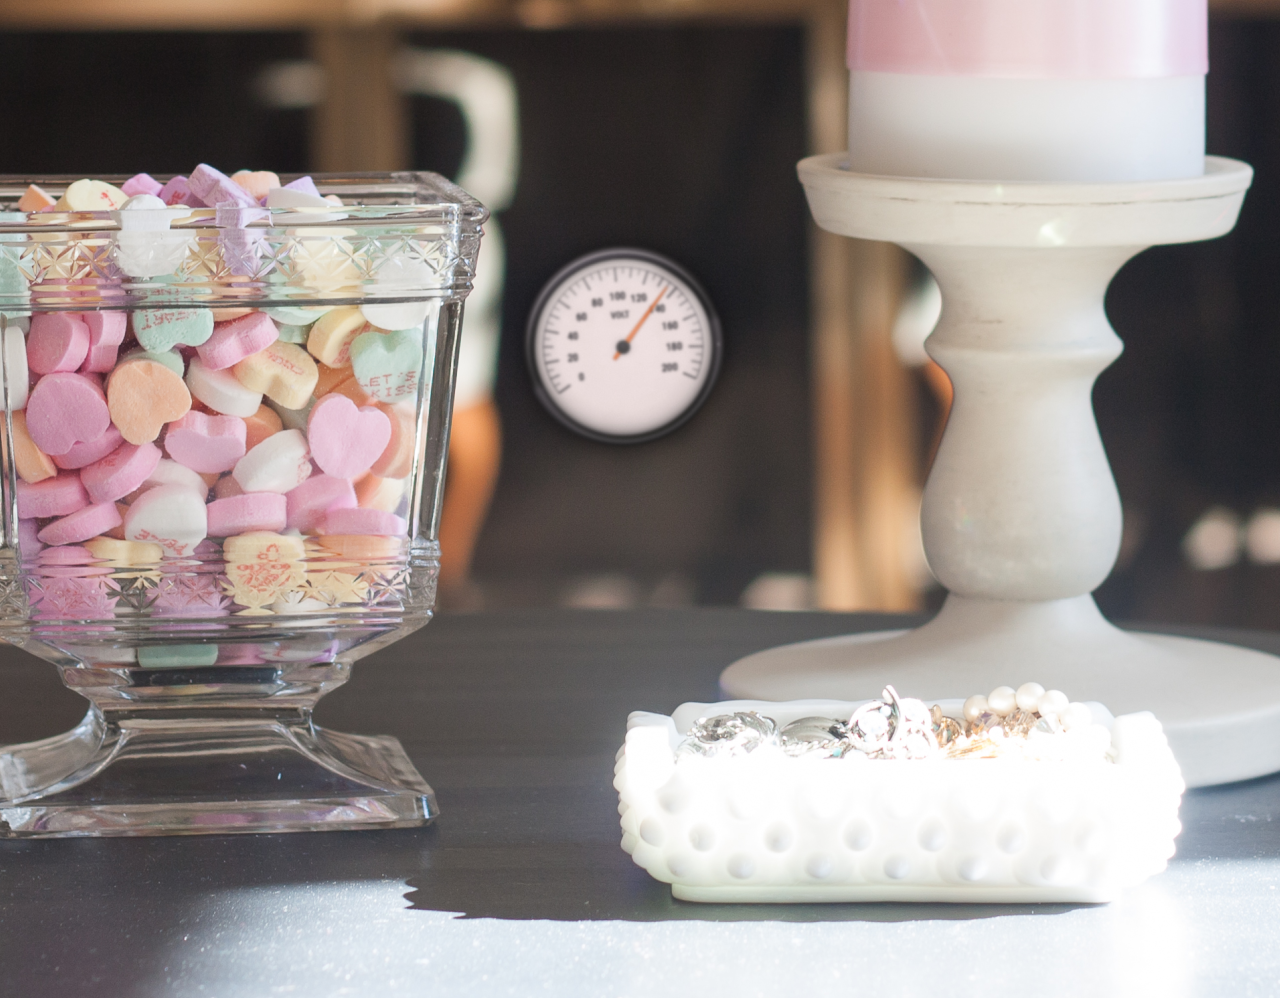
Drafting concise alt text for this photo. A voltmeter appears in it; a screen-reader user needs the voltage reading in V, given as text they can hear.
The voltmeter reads 135 V
